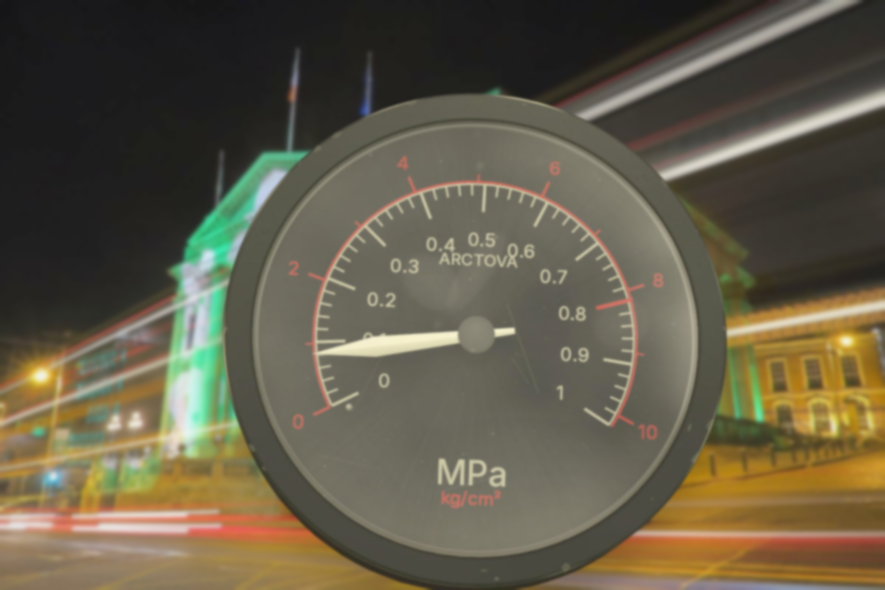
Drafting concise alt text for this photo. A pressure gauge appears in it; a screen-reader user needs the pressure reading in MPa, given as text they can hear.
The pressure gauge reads 0.08 MPa
